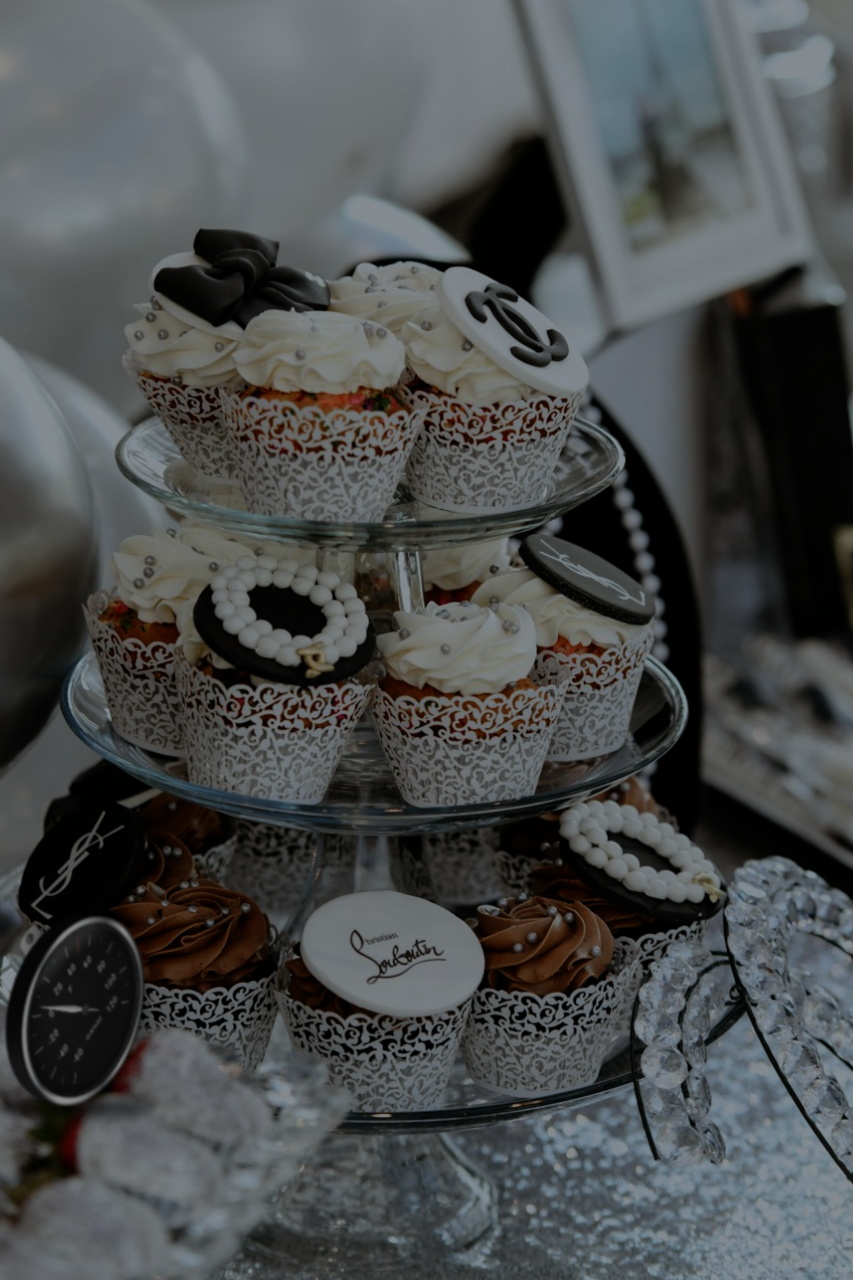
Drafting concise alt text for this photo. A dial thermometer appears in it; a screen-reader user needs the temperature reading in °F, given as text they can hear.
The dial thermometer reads 5 °F
